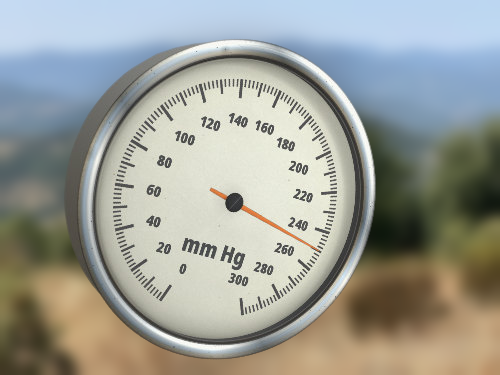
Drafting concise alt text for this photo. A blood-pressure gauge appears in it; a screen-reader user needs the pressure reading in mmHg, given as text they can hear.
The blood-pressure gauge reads 250 mmHg
